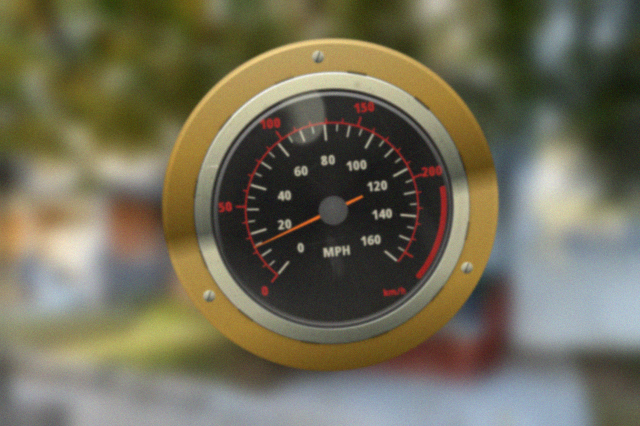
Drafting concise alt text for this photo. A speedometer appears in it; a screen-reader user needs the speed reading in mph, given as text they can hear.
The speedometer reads 15 mph
